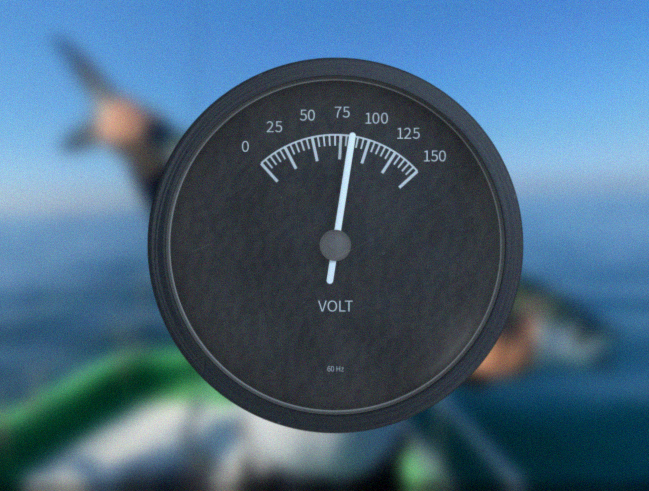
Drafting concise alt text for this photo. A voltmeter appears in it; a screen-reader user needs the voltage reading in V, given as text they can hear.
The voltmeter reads 85 V
